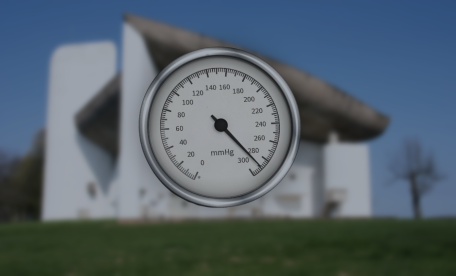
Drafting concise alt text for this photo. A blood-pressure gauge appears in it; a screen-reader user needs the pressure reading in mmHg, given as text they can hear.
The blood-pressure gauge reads 290 mmHg
